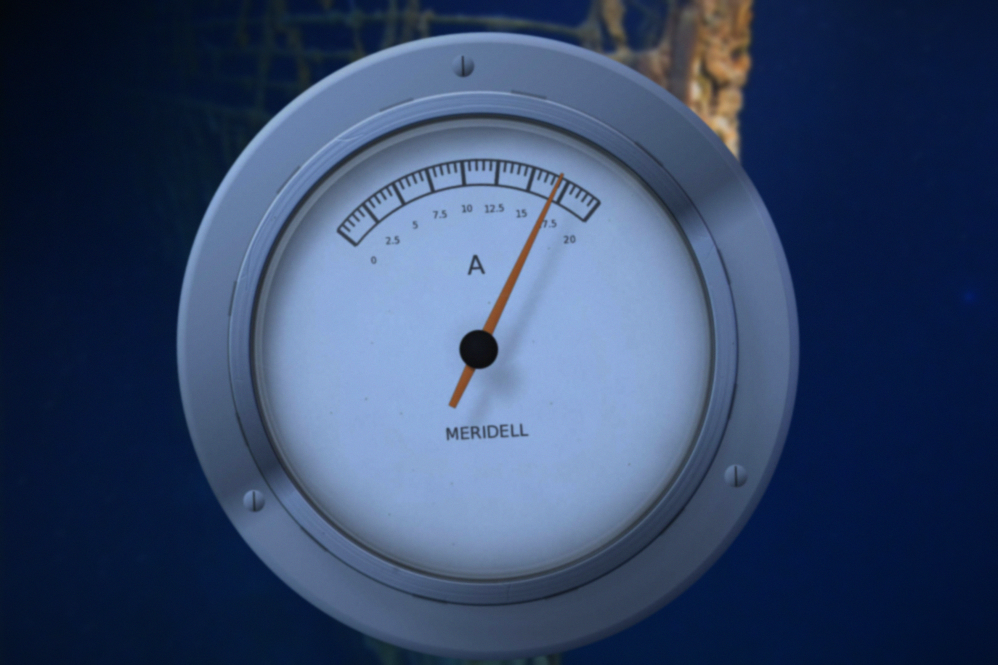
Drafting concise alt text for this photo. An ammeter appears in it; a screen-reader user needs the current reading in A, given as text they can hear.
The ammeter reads 17 A
